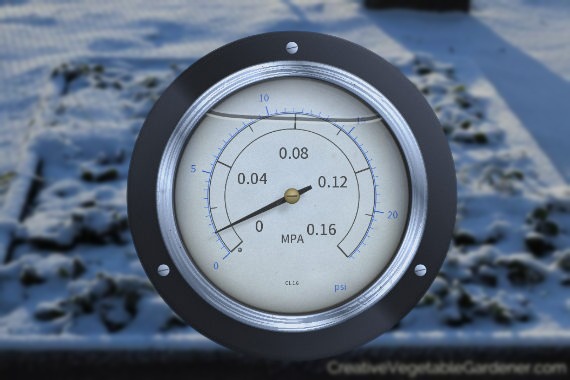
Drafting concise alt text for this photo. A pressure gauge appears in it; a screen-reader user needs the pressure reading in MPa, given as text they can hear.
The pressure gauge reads 0.01 MPa
